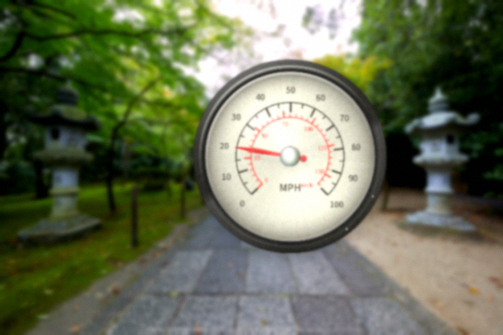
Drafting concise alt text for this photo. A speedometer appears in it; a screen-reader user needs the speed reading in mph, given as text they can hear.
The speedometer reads 20 mph
